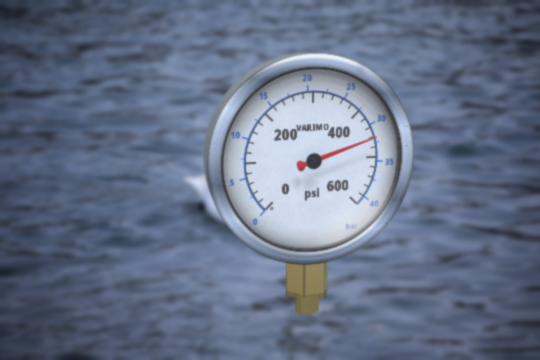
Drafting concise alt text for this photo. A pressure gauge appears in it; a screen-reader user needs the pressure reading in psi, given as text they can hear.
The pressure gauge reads 460 psi
